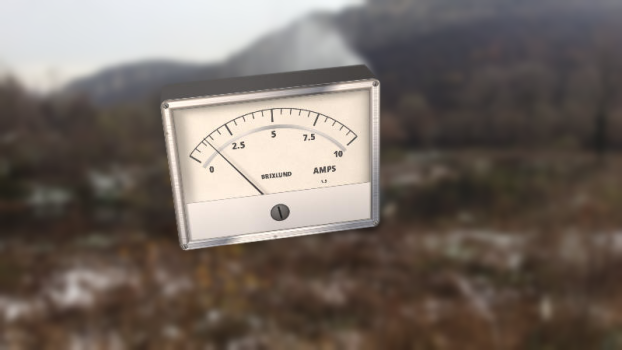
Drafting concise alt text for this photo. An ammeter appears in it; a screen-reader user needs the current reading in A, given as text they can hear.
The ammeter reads 1.25 A
